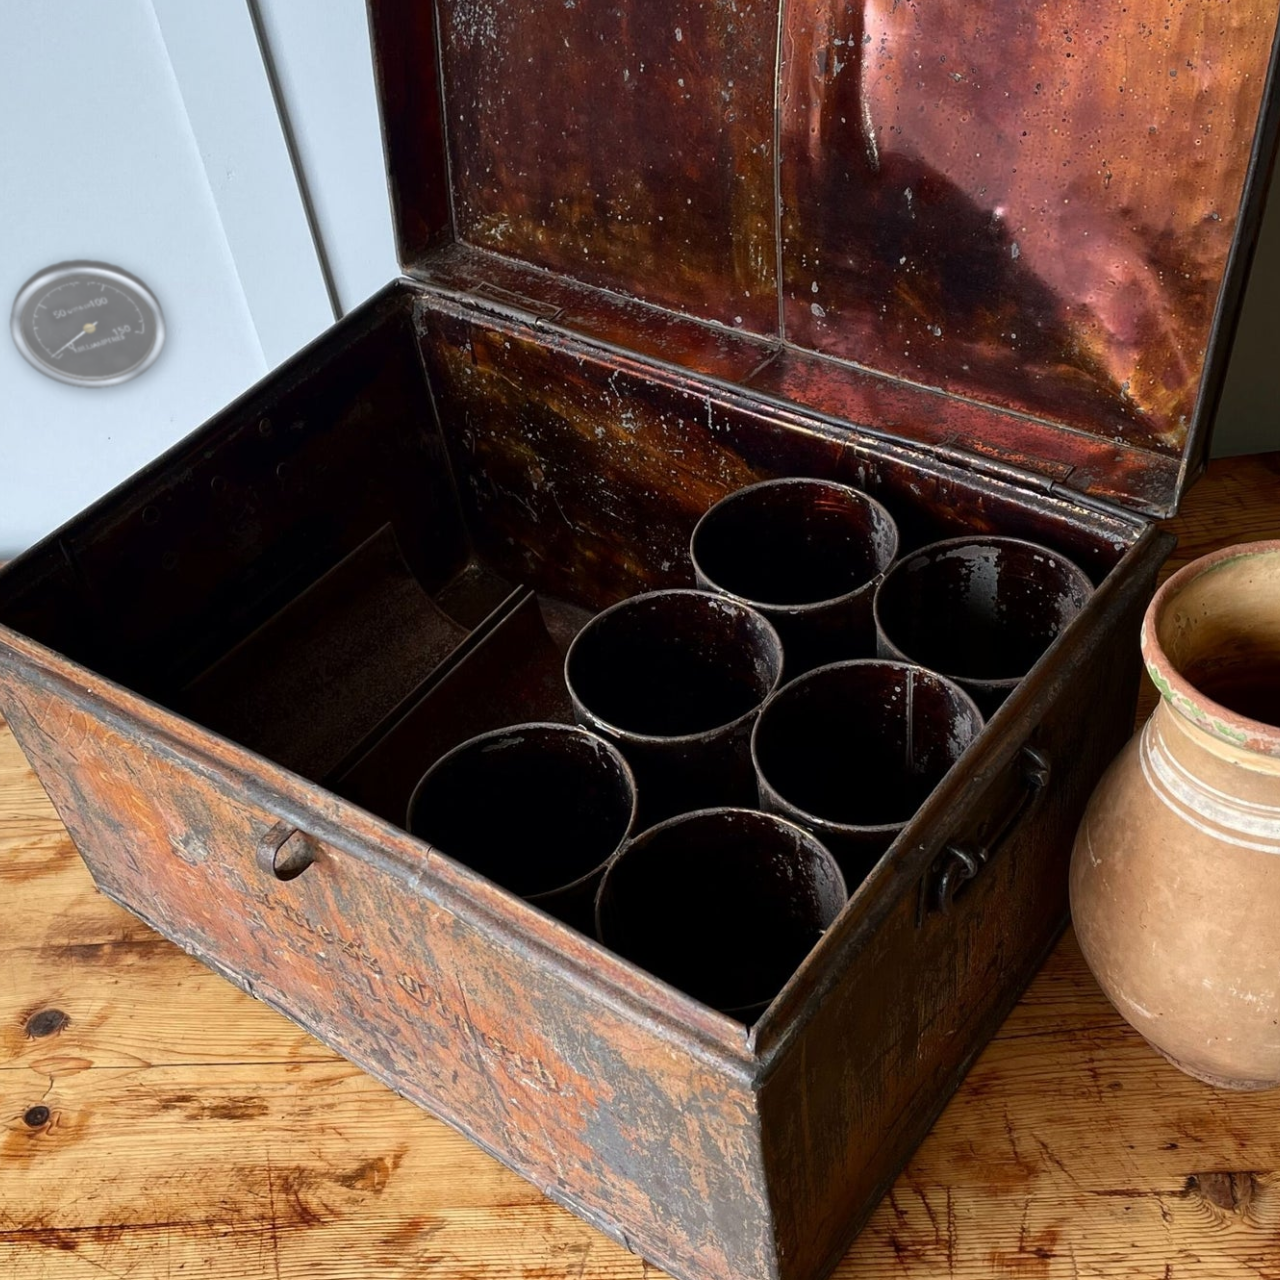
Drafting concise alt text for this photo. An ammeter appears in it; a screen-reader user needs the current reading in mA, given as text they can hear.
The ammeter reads 5 mA
